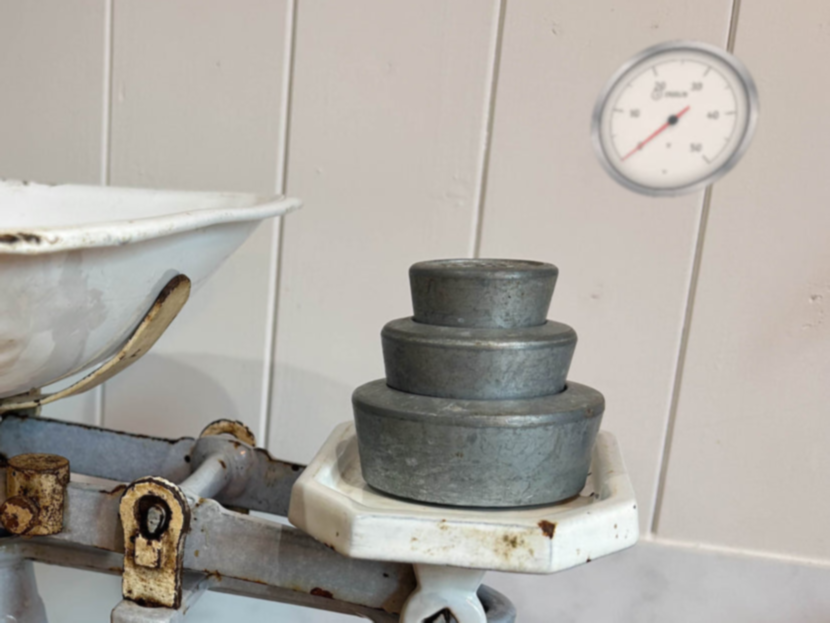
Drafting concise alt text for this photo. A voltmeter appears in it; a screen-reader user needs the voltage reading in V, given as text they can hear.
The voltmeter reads 0 V
